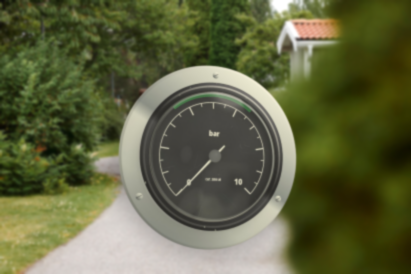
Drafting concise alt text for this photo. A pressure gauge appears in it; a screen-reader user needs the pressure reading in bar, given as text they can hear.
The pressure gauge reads 0 bar
